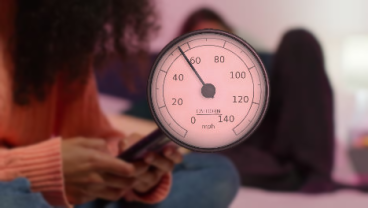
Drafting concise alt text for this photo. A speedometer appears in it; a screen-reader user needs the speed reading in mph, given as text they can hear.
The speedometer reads 55 mph
